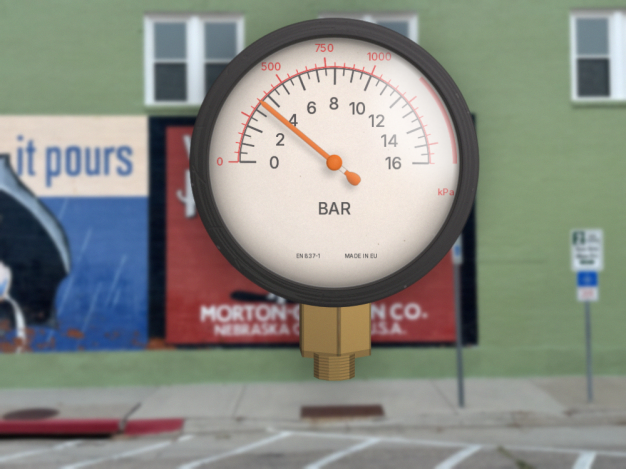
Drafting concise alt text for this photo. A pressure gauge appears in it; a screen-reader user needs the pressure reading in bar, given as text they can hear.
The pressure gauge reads 3.5 bar
